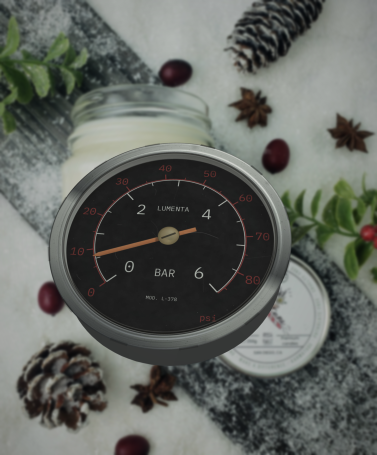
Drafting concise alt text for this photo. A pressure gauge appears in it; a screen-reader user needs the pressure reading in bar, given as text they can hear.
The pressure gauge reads 0.5 bar
